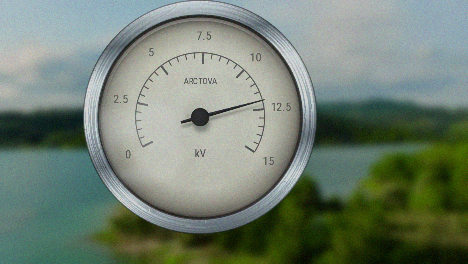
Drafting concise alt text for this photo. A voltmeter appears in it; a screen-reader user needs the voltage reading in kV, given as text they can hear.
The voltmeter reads 12 kV
